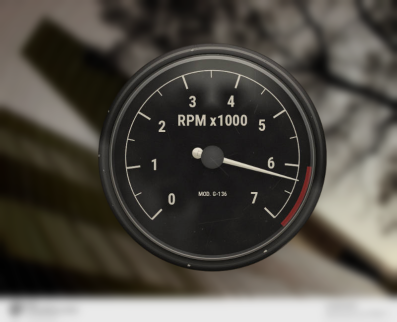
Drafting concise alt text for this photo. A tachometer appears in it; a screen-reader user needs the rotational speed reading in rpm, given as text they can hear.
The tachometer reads 6250 rpm
